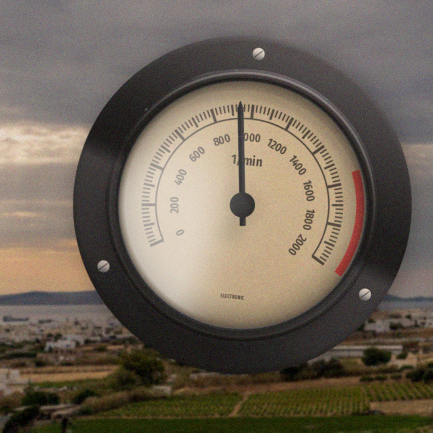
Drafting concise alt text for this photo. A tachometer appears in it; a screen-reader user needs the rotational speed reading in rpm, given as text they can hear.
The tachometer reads 940 rpm
